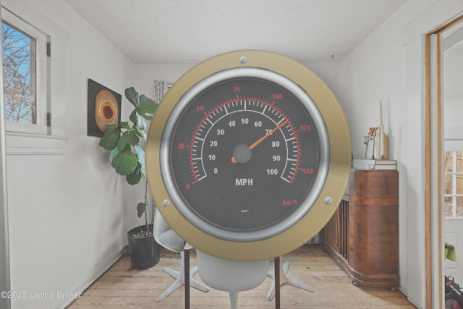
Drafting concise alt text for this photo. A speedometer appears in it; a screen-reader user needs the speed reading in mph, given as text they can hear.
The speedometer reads 72 mph
